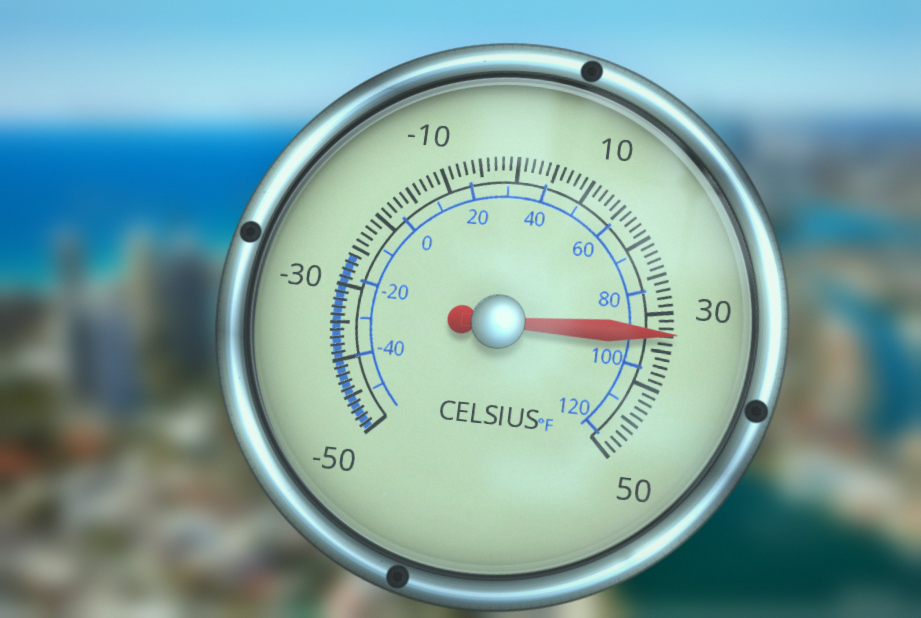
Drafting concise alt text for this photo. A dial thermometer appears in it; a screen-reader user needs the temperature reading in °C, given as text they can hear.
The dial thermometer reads 33 °C
